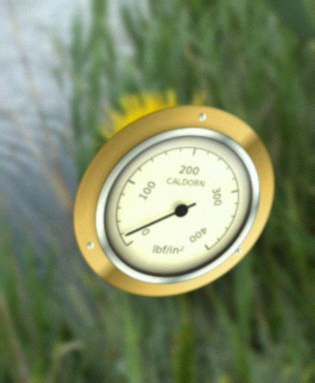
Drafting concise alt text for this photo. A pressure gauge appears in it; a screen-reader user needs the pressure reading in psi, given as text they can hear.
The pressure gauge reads 20 psi
